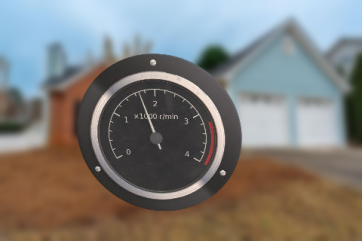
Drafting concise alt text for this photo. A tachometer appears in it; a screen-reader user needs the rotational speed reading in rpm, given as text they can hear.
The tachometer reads 1700 rpm
